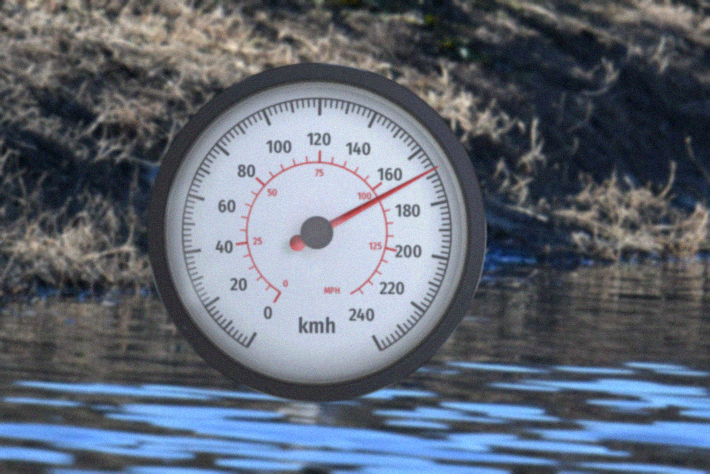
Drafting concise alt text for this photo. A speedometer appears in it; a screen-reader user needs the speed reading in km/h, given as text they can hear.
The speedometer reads 168 km/h
